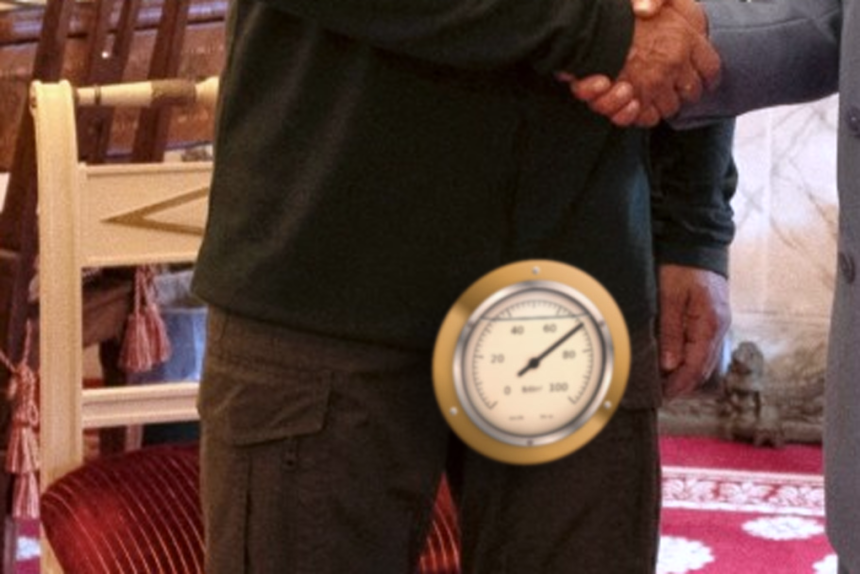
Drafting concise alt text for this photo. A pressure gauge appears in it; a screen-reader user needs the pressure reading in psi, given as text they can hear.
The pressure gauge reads 70 psi
